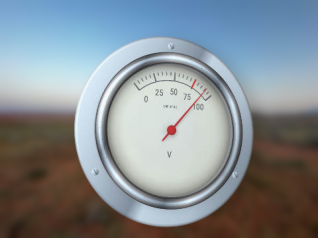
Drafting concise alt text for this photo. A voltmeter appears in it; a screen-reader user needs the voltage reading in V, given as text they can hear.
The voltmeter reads 90 V
